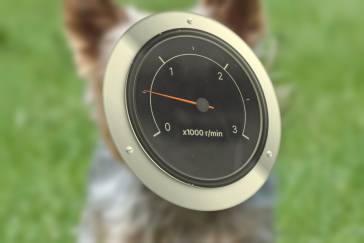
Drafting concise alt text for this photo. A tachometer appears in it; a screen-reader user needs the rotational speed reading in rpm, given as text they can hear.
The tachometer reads 500 rpm
